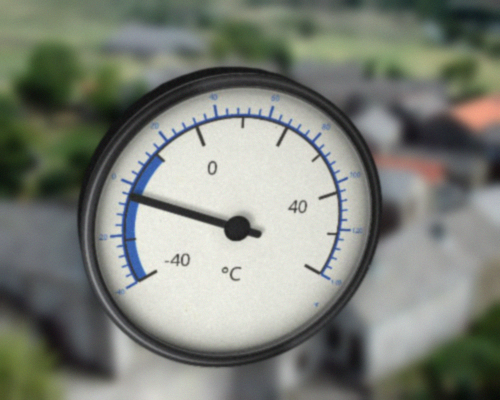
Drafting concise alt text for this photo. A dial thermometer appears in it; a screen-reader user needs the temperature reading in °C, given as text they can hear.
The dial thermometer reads -20 °C
